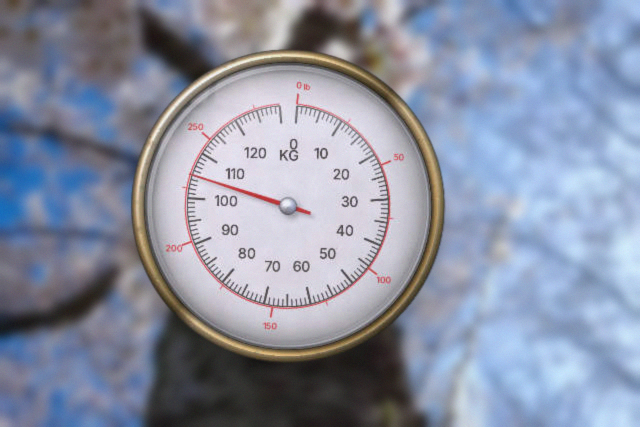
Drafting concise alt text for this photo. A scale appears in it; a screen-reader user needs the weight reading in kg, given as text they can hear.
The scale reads 105 kg
